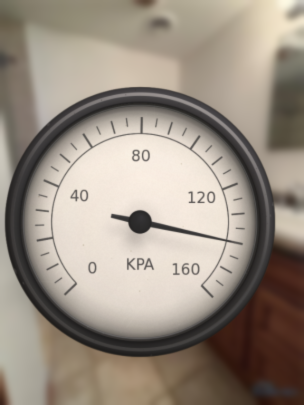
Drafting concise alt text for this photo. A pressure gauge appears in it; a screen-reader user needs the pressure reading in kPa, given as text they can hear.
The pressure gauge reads 140 kPa
